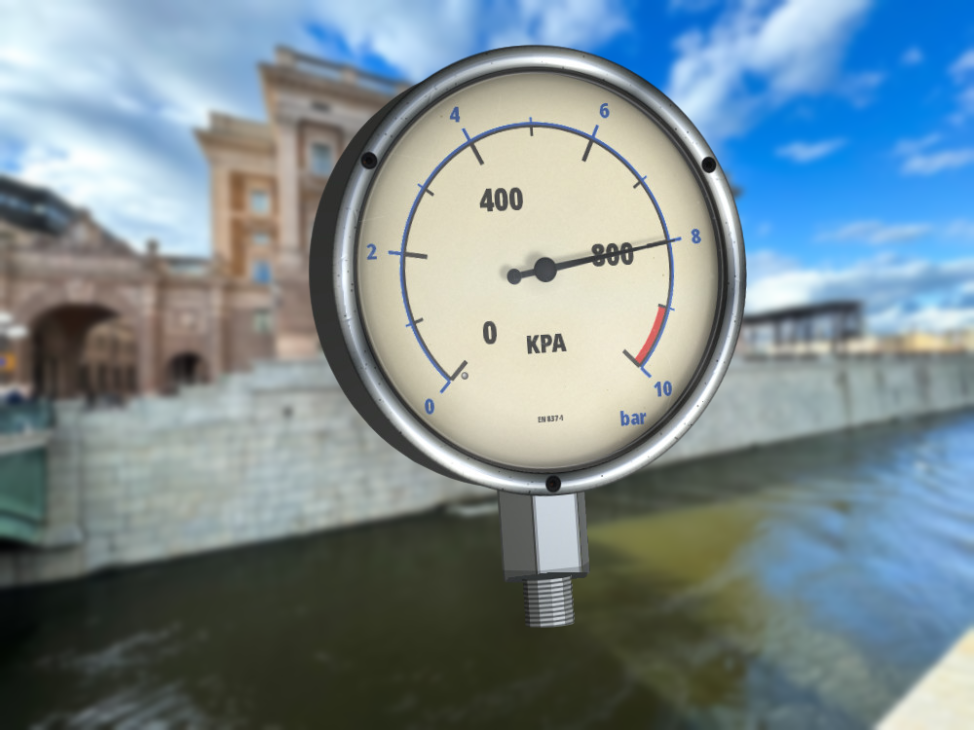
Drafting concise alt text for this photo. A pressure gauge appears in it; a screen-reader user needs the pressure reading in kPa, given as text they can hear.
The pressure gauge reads 800 kPa
